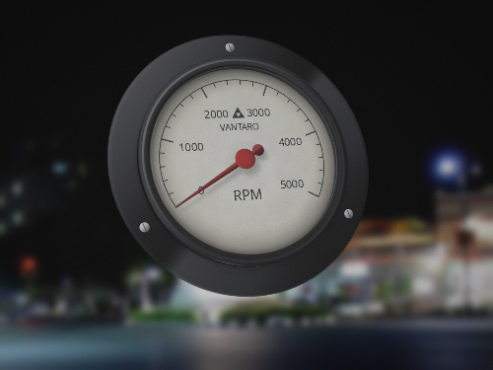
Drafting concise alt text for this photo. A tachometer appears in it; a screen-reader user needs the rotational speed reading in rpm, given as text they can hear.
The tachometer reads 0 rpm
